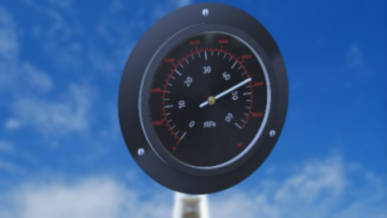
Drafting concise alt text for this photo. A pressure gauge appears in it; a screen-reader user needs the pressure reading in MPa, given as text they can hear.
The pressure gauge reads 46 MPa
